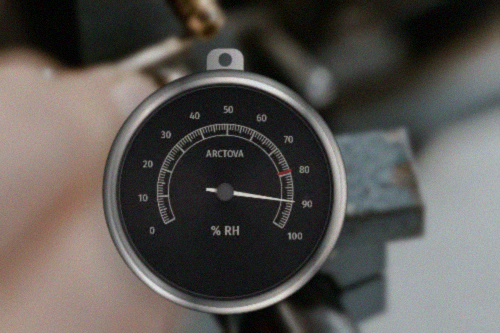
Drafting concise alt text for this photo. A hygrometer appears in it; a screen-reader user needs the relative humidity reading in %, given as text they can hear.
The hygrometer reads 90 %
